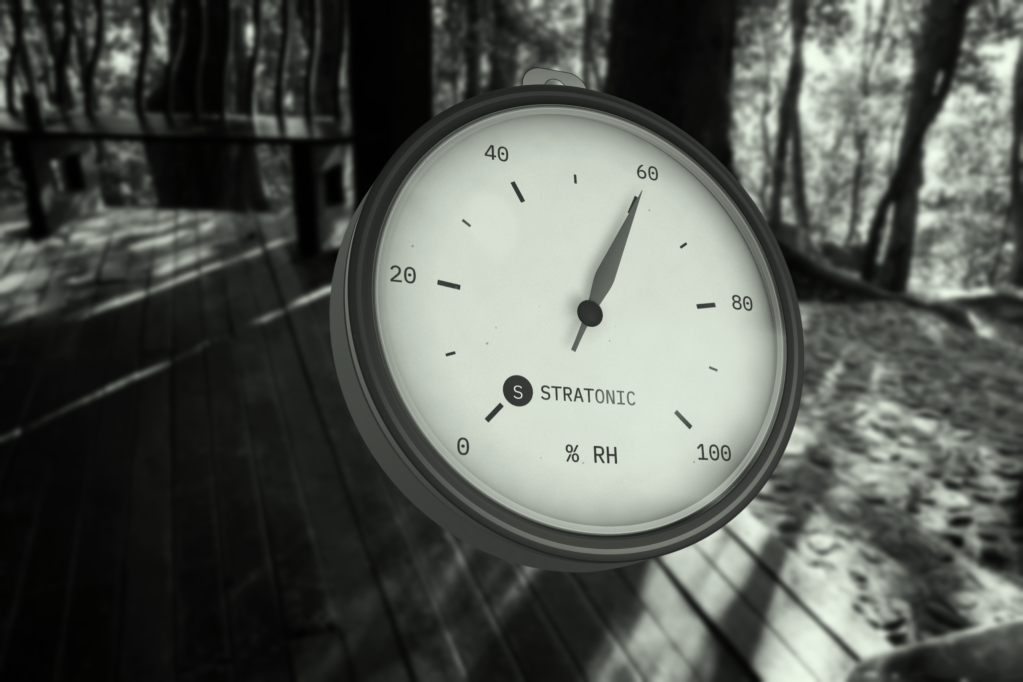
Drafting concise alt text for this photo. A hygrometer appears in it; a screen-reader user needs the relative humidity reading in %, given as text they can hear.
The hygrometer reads 60 %
